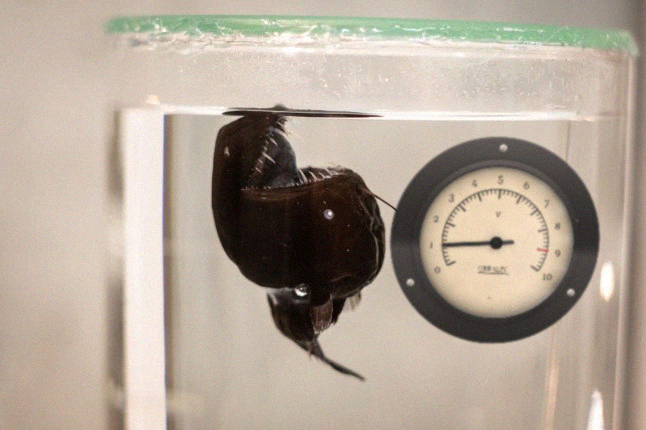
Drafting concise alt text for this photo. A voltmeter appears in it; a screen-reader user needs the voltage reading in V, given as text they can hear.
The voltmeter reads 1 V
